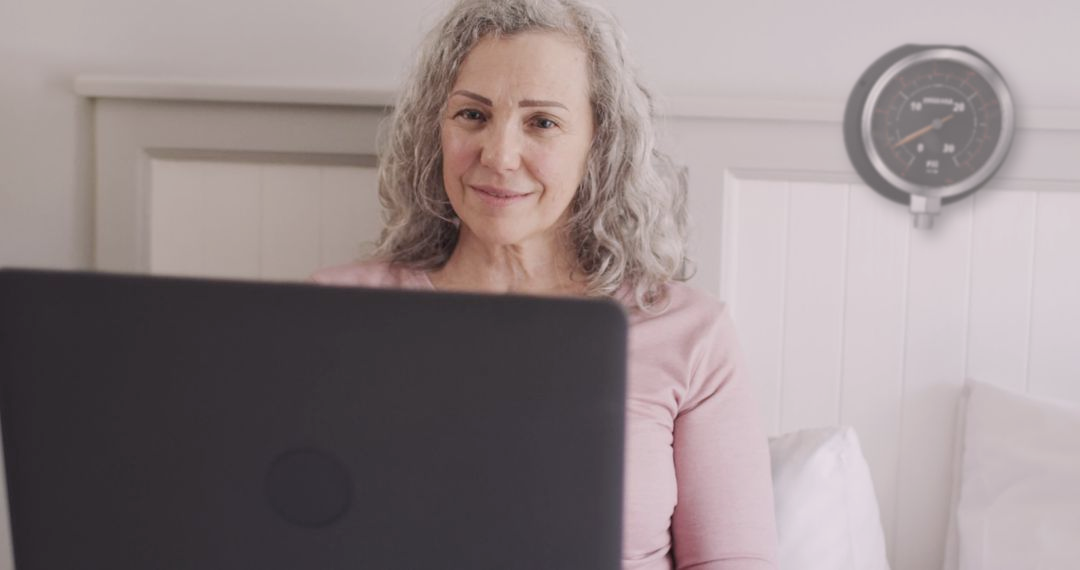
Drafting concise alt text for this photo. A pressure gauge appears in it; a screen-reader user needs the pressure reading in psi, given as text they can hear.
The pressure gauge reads 3 psi
